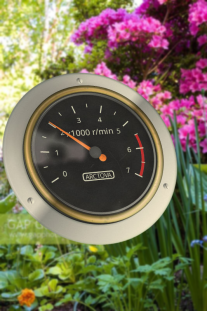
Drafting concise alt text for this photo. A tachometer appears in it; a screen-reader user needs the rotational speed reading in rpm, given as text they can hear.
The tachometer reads 2000 rpm
